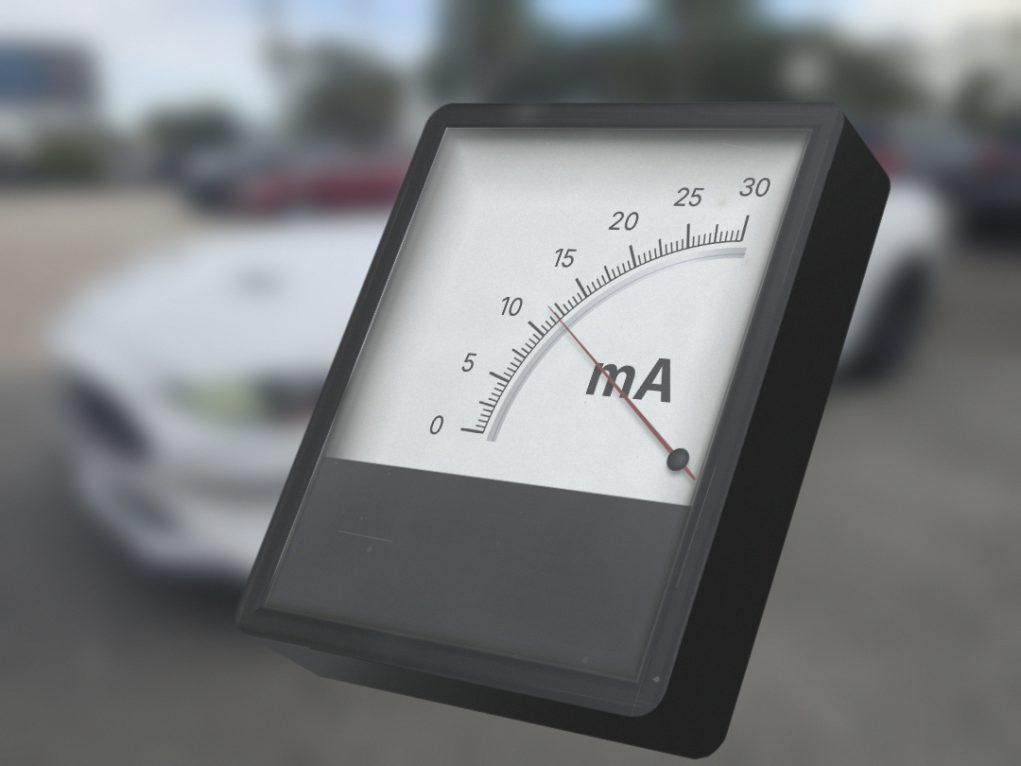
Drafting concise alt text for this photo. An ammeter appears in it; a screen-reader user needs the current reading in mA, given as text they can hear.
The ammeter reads 12 mA
